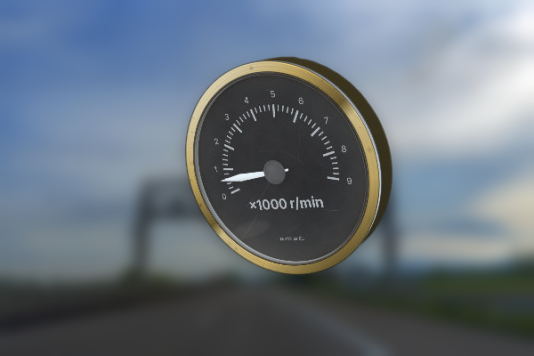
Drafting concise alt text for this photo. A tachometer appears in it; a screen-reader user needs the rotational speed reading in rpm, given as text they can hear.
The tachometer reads 600 rpm
